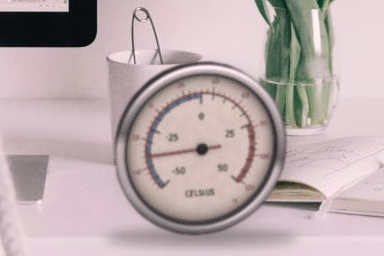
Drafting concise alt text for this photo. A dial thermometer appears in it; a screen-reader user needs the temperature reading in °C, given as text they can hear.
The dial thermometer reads -35 °C
